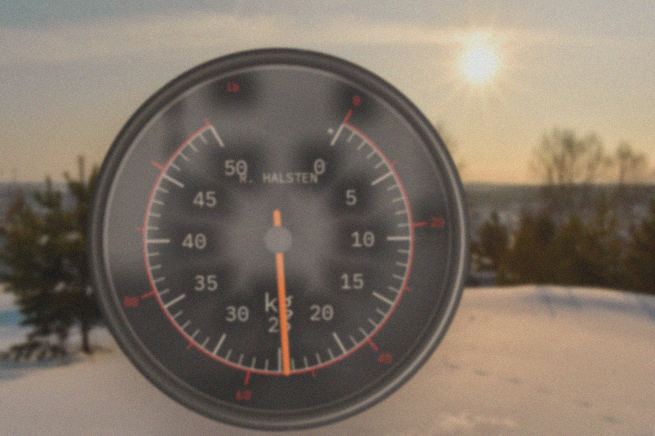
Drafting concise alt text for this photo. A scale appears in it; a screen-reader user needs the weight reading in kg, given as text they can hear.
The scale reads 24.5 kg
